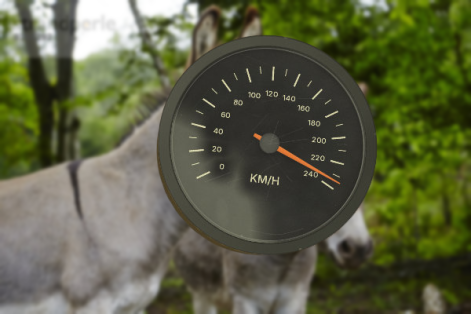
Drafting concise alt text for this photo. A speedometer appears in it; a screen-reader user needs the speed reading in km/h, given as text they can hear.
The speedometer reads 235 km/h
